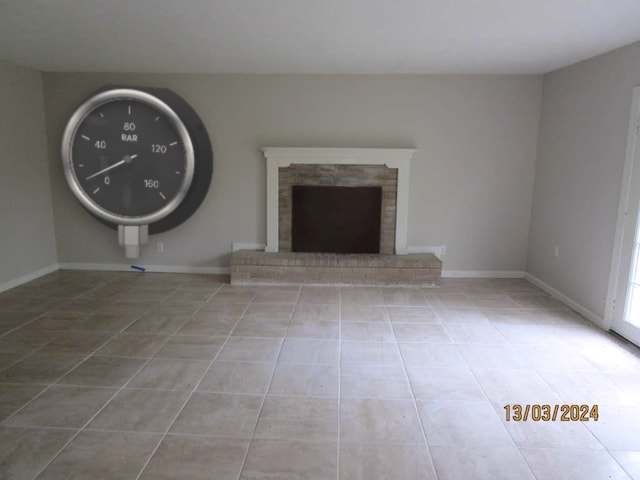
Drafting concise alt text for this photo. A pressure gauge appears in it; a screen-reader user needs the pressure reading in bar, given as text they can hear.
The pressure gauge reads 10 bar
